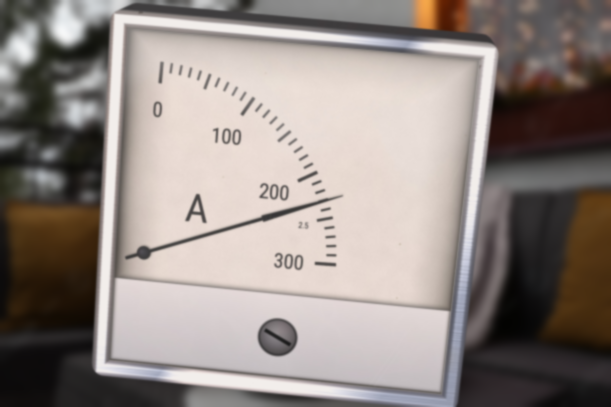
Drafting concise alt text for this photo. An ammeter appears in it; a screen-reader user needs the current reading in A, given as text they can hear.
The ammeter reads 230 A
